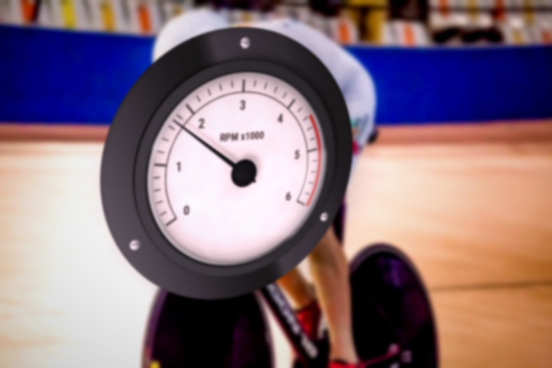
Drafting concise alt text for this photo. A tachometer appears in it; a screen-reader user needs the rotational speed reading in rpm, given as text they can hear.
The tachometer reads 1700 rpm
